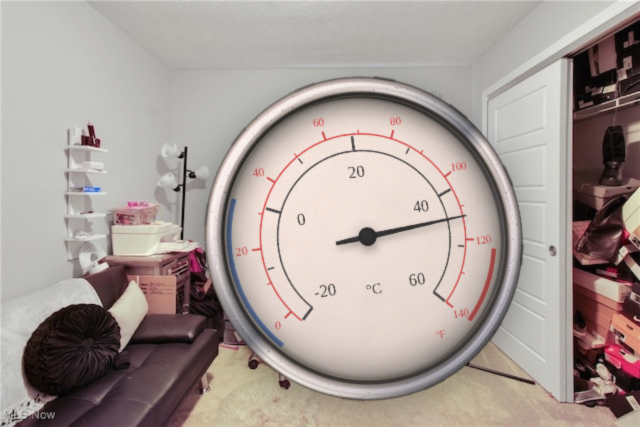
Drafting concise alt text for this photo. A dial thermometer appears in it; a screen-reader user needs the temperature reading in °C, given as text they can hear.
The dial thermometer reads 45 °C
